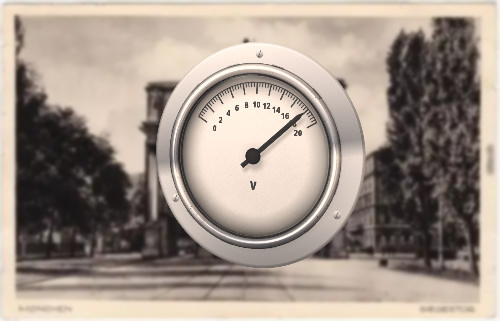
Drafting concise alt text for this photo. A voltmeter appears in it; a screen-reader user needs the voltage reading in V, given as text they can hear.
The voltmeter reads 18 V
